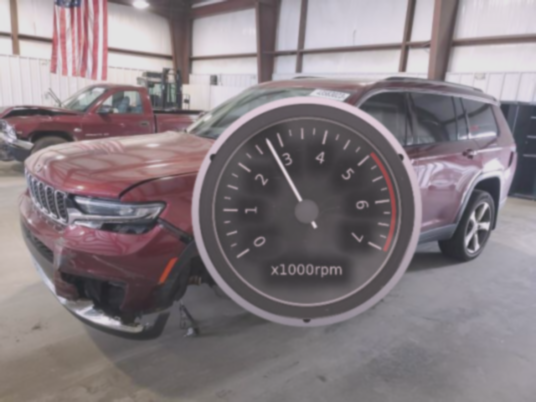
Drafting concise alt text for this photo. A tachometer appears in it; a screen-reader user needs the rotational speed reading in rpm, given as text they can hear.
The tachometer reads 2750 rpm
